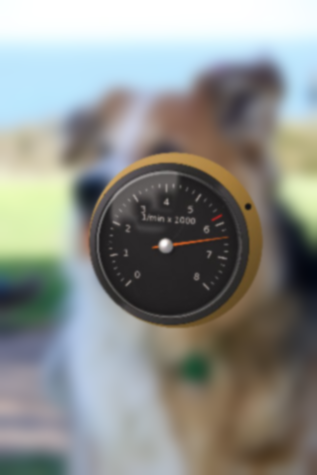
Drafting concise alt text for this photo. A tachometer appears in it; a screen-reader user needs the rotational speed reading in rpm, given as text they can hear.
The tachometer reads 6400 rpm
